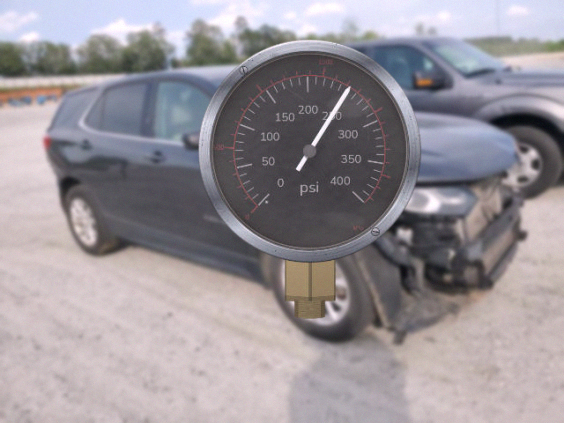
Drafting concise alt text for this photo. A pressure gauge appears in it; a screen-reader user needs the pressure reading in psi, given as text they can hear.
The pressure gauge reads 250 psi
